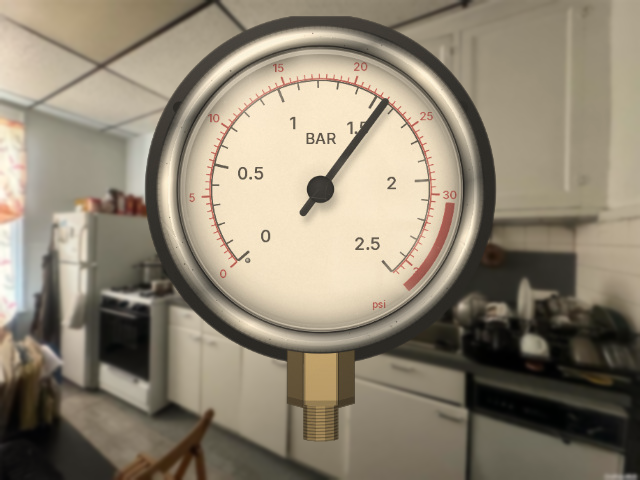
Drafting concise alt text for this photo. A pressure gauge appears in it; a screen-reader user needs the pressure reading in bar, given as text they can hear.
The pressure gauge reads 1.55 bar
